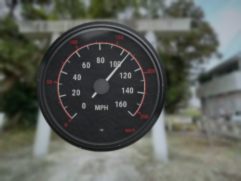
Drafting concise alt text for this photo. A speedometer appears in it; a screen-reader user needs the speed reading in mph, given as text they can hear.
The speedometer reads 105 mph
